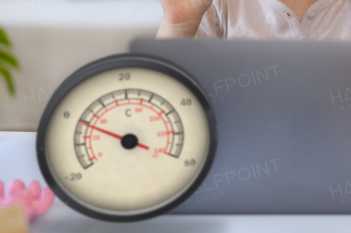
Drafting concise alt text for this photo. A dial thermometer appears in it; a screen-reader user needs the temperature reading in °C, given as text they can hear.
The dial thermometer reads 0 °C
